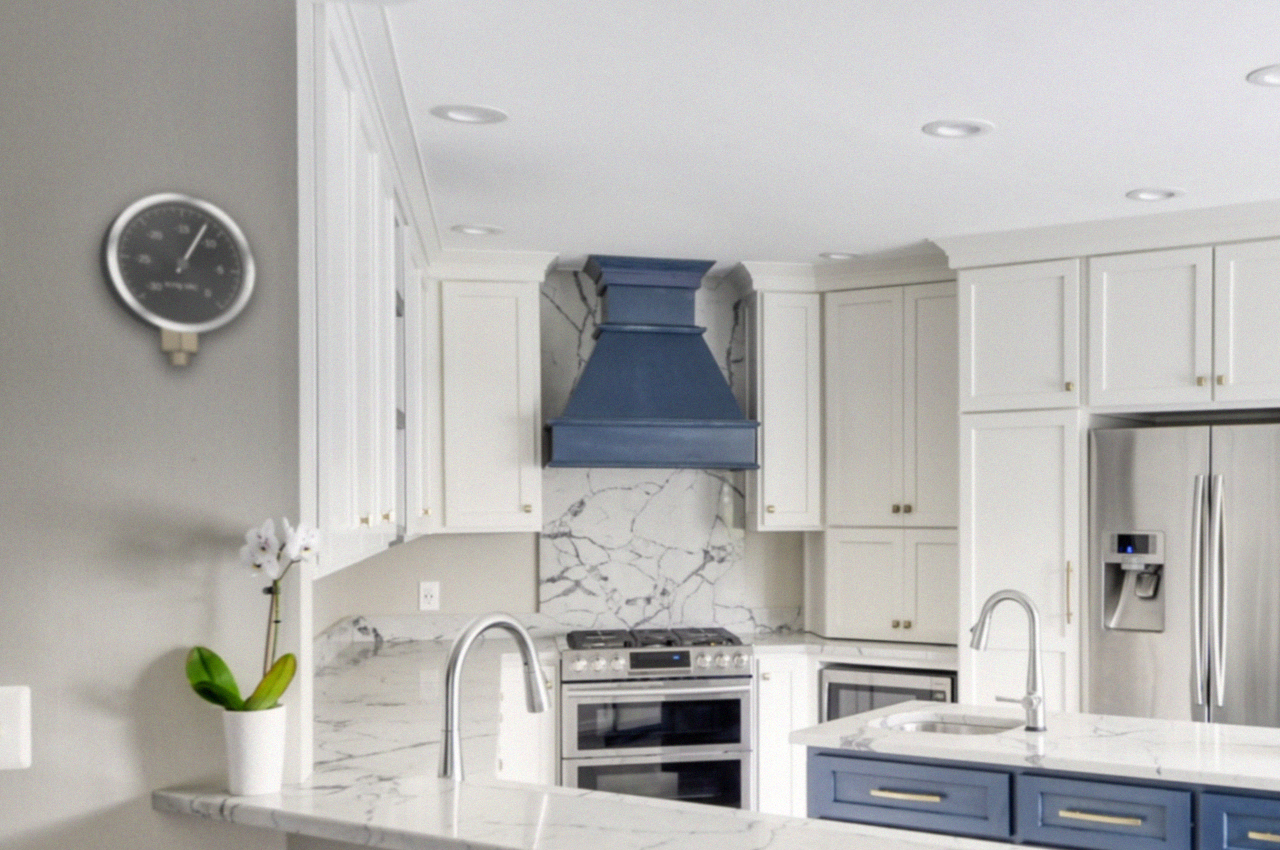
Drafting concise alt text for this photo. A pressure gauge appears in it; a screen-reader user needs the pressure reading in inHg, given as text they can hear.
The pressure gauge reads -12 inHg
